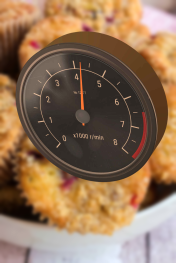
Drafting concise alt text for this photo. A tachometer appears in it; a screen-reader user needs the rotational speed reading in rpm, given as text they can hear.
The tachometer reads 4250 rpm
